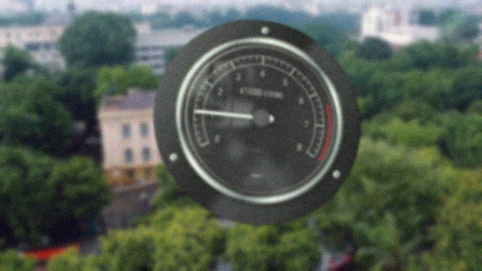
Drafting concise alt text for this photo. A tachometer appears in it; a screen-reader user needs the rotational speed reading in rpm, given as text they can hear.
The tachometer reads 1000 rpm
